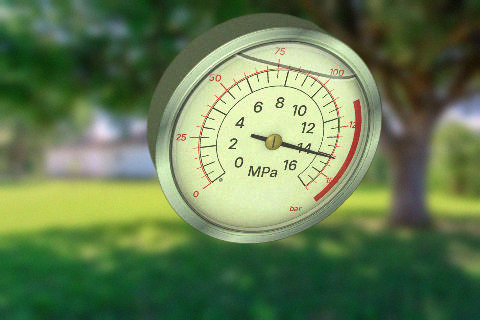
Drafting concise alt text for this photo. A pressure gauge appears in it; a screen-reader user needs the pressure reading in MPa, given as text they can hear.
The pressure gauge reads 14 MPa
